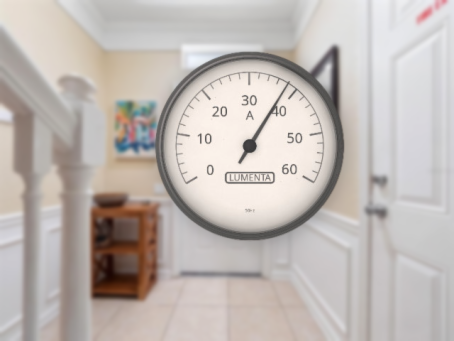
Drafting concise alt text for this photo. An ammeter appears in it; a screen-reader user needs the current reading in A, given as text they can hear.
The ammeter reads 38 A
